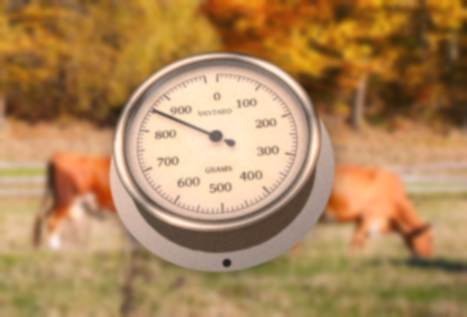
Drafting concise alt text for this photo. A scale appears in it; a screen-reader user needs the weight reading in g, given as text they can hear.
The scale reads 850 g
